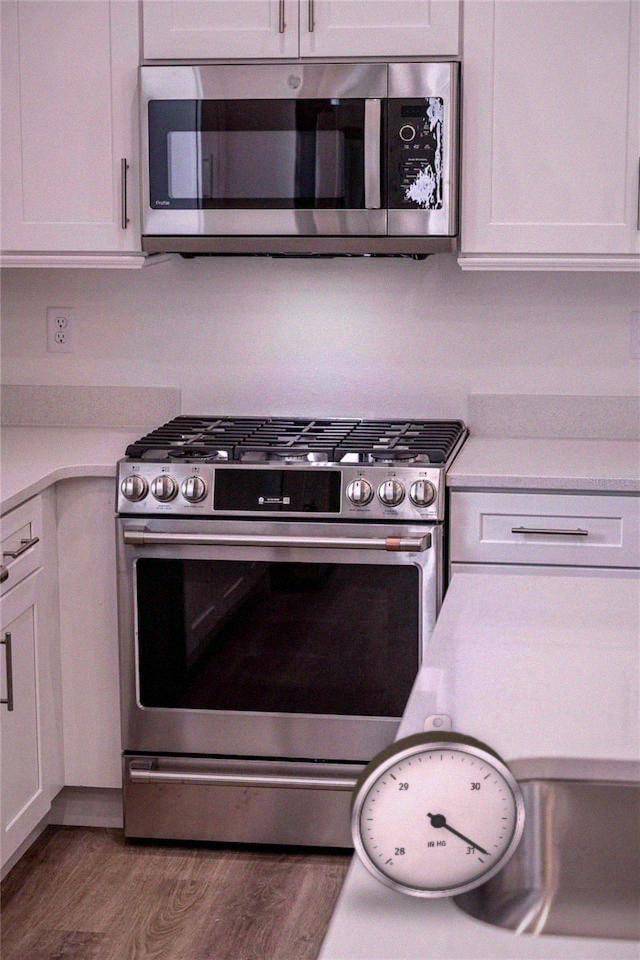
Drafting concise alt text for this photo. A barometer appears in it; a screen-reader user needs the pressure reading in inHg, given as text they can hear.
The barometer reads 30.9 inHg
